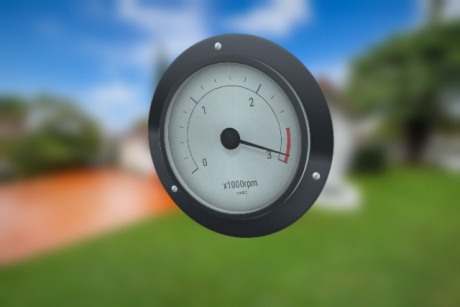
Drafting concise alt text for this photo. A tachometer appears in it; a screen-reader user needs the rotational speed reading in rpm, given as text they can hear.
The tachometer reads 2900 rpm
